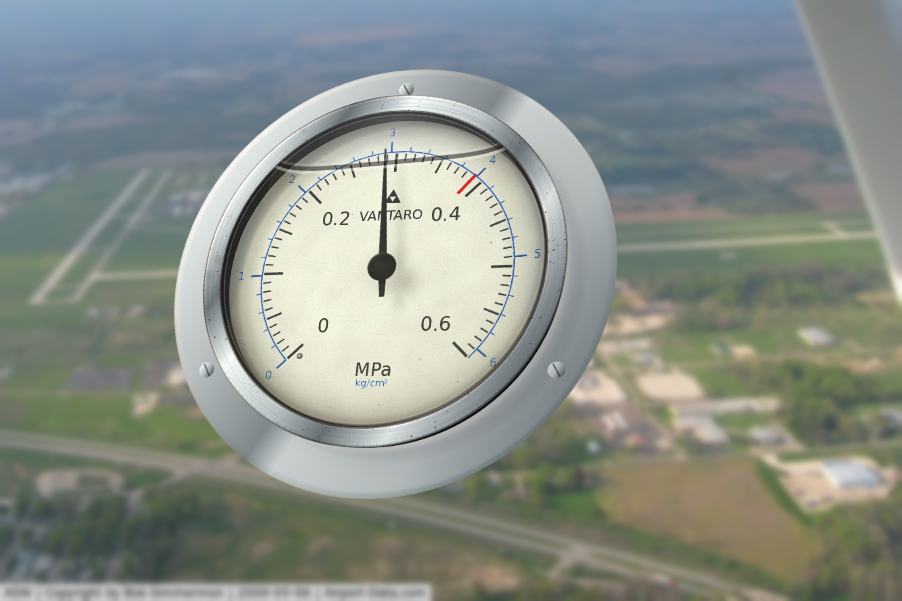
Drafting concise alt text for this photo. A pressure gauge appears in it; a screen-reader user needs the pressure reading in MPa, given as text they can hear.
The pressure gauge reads 0.29 MPa
